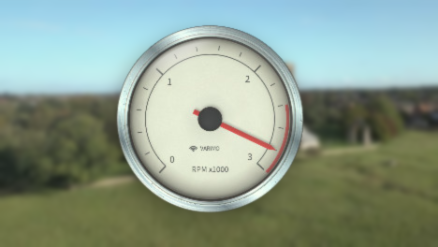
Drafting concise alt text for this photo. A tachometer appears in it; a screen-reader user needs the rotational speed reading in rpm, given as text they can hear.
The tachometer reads 2800 rpm
